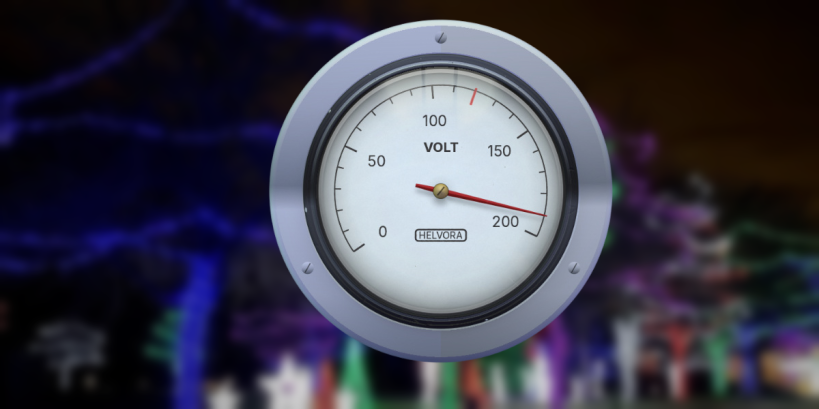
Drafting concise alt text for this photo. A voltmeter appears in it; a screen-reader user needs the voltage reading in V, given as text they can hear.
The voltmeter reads 190 V
